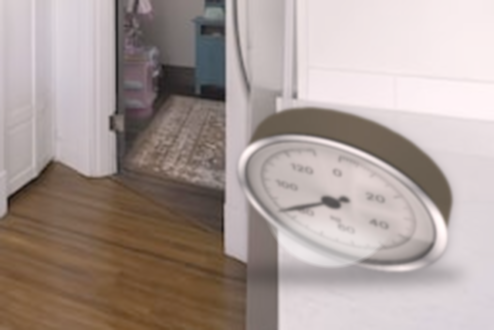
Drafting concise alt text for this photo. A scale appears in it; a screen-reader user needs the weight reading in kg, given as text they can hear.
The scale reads 85 kg
